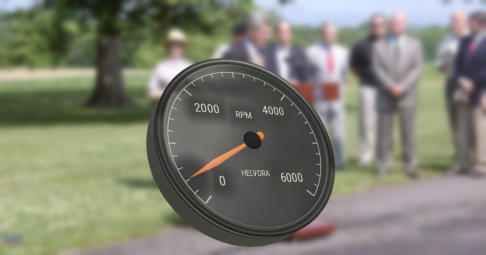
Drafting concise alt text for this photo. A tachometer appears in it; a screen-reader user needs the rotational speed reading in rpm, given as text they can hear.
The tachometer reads 400 rpm
